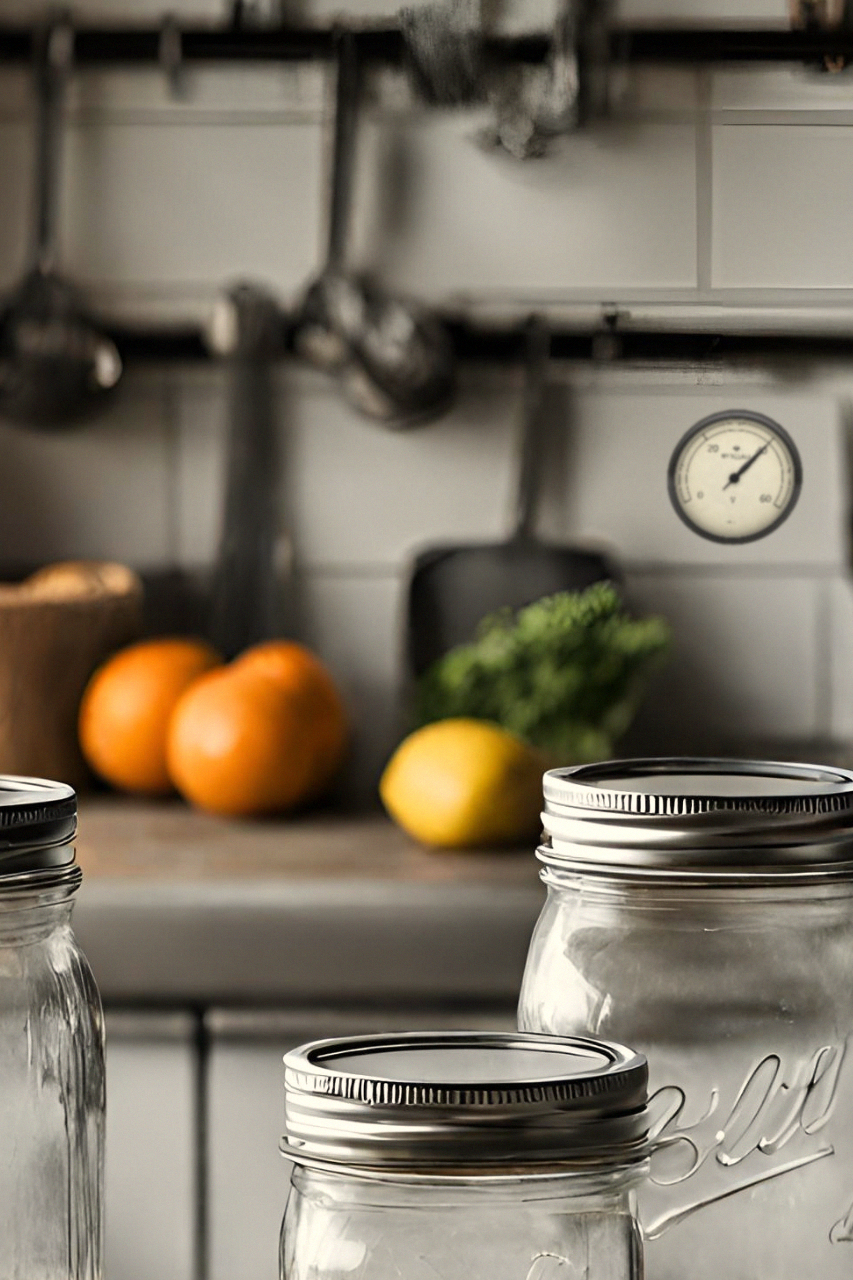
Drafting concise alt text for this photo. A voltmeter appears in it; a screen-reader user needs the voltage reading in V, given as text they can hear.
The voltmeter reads 40 V
